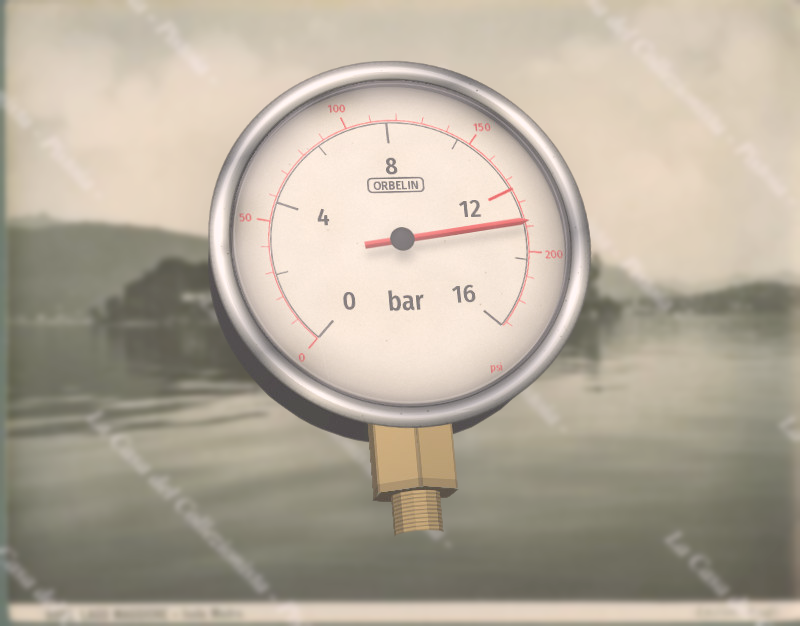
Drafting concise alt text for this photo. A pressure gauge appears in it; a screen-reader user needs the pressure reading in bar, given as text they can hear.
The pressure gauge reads 13 bar
